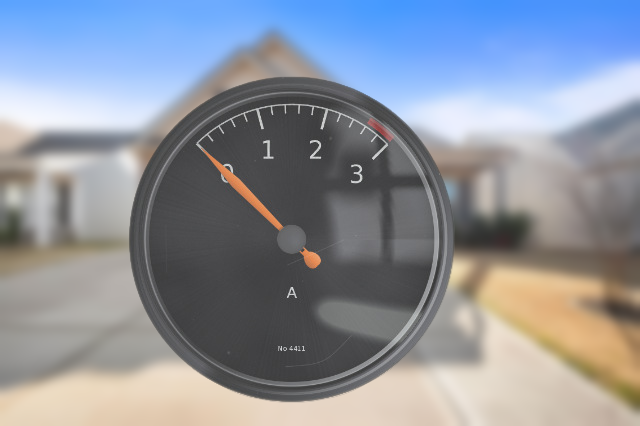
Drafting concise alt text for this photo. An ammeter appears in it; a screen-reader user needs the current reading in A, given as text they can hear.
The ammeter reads 0 A
